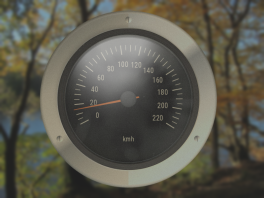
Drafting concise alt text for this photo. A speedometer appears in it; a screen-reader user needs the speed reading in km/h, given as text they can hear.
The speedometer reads 15 km/h
